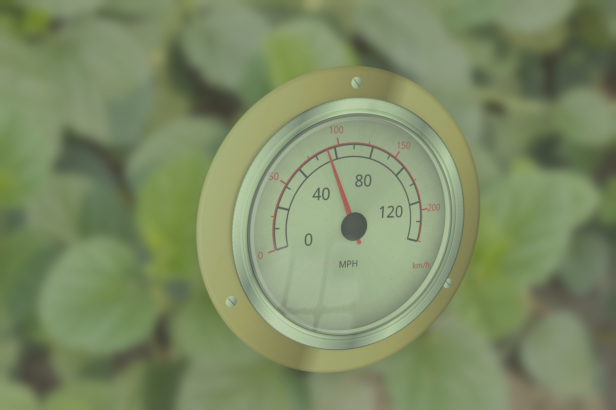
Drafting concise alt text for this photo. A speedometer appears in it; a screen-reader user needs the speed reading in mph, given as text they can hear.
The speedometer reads 55 mph
